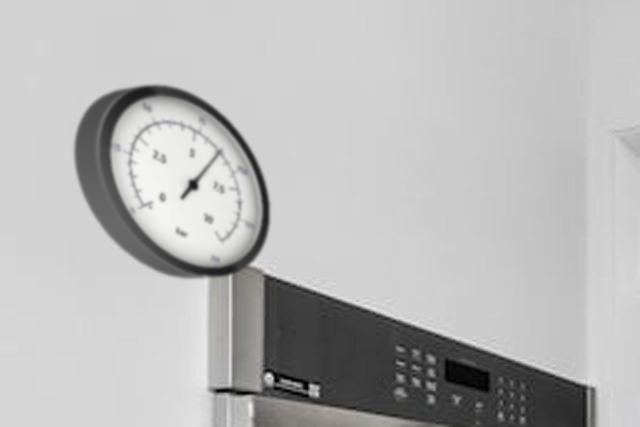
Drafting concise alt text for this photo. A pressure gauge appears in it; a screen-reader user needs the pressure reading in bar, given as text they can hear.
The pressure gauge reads 6 bar
